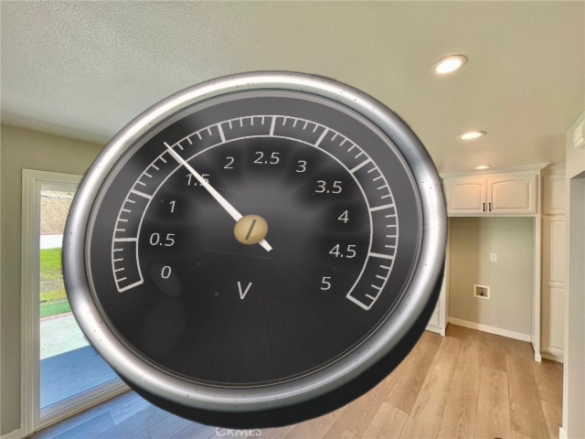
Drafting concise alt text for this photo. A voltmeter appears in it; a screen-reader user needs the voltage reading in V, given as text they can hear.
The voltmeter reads 1.5 V
